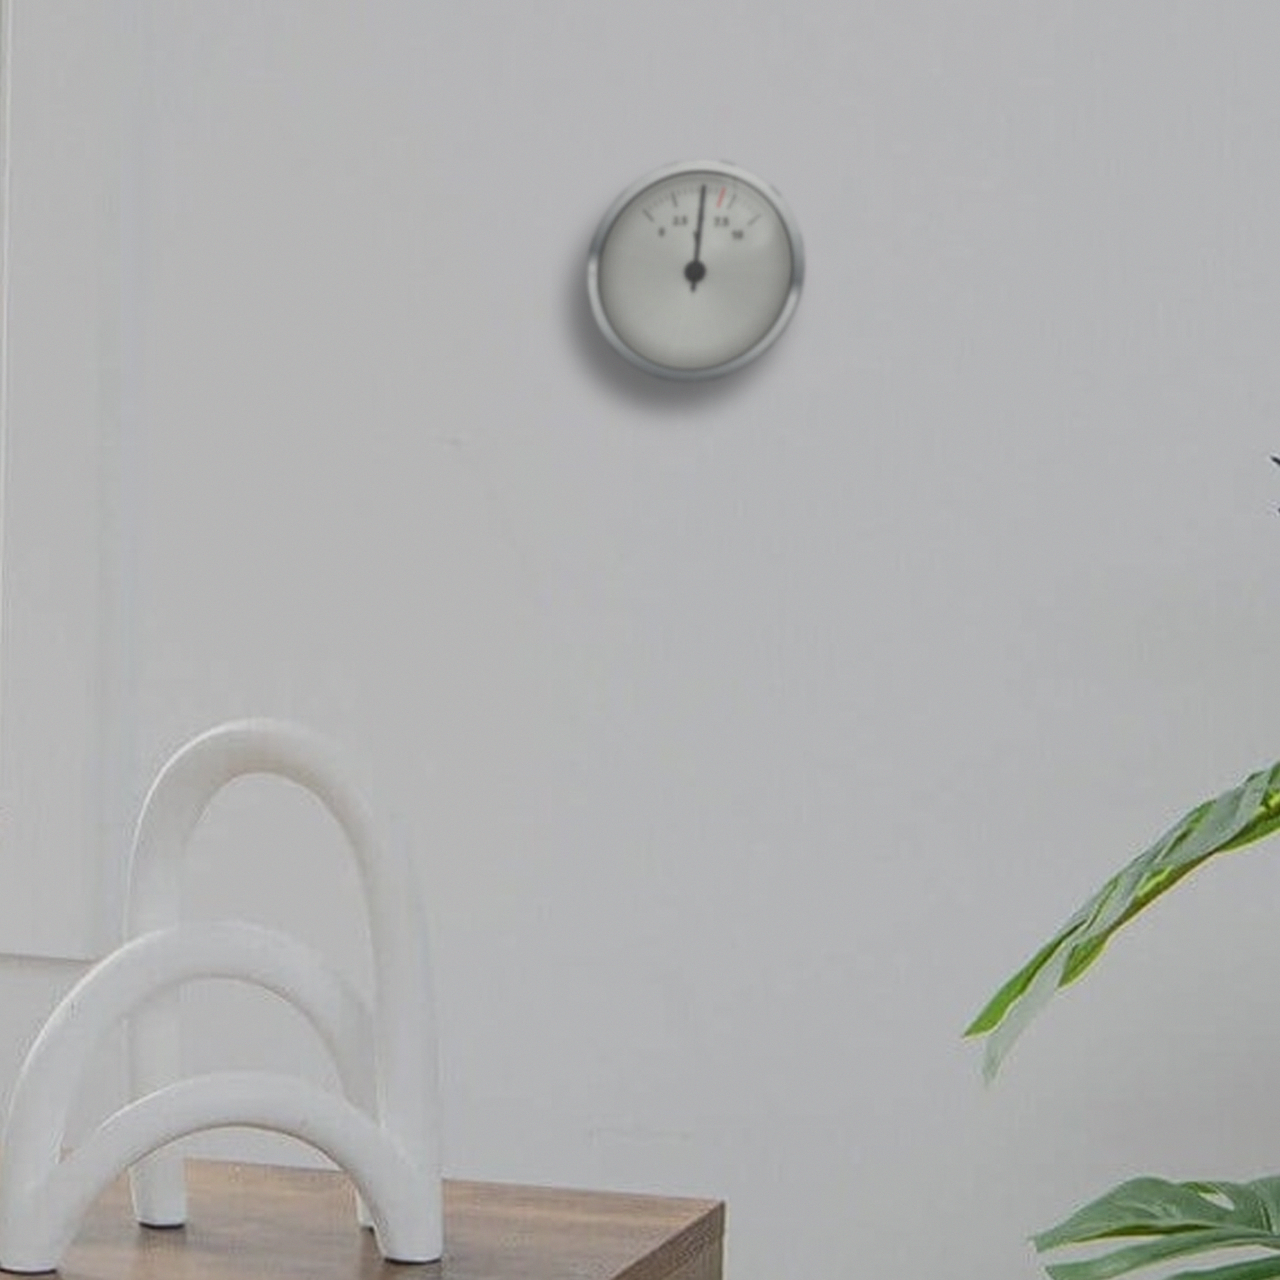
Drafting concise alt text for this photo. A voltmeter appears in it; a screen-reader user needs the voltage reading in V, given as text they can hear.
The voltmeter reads 5 V
